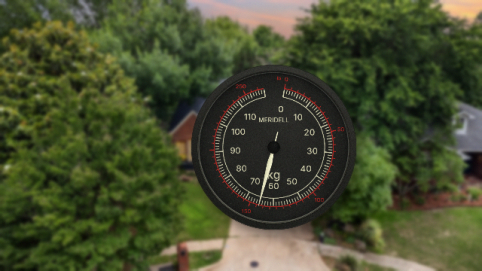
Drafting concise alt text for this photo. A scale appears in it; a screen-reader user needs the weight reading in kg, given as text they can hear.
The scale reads 65 kg
